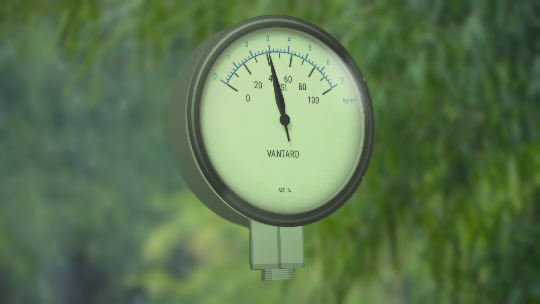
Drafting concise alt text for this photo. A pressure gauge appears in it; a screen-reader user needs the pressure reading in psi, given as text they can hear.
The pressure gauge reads 40 psi
